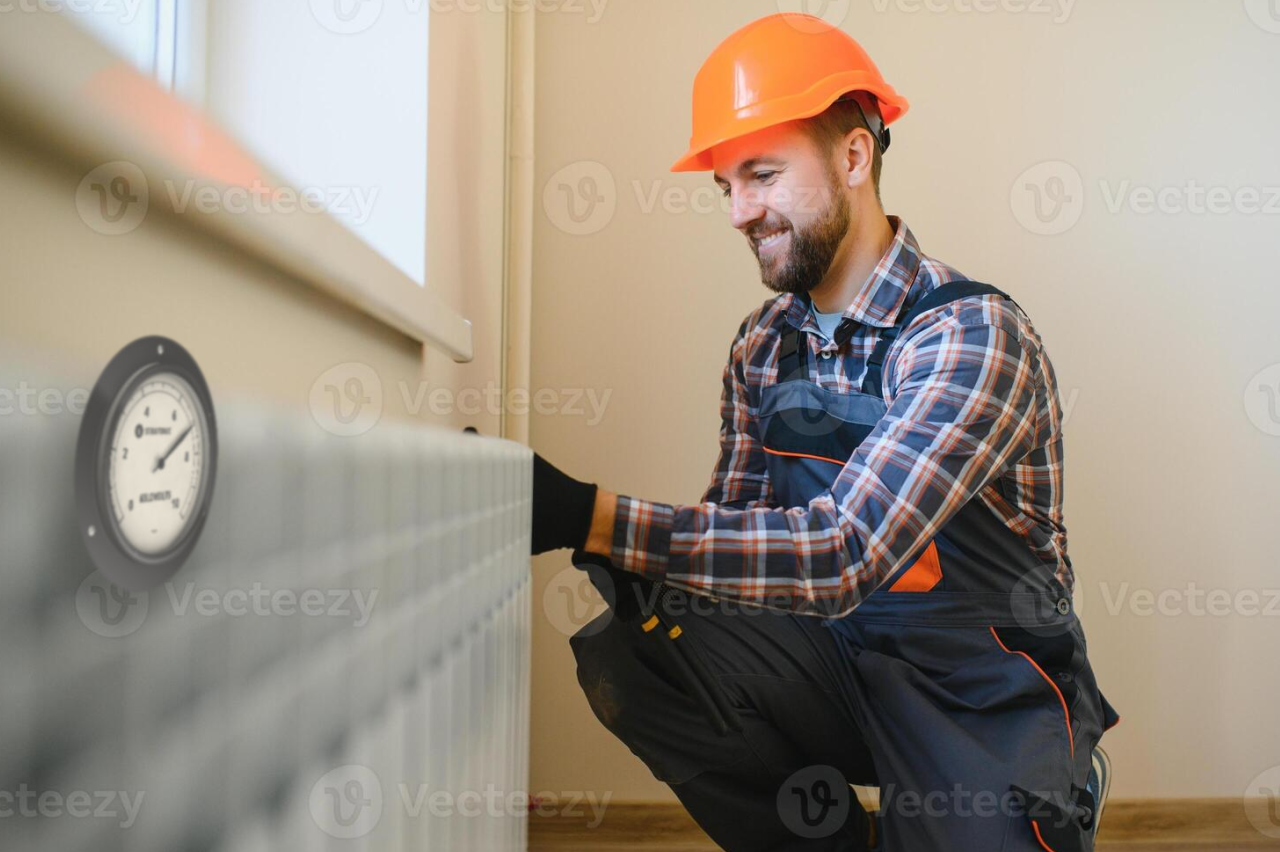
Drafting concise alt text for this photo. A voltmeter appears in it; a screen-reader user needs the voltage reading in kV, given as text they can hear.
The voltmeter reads 7 kV
